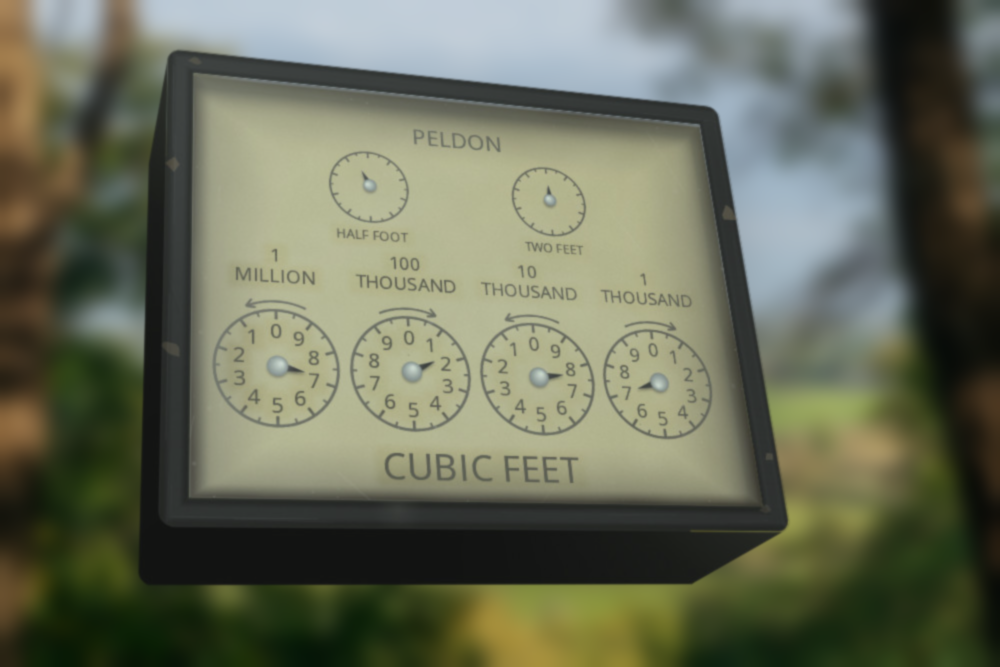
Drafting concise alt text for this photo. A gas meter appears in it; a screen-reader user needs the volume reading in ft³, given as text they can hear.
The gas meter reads 717700 ft³
